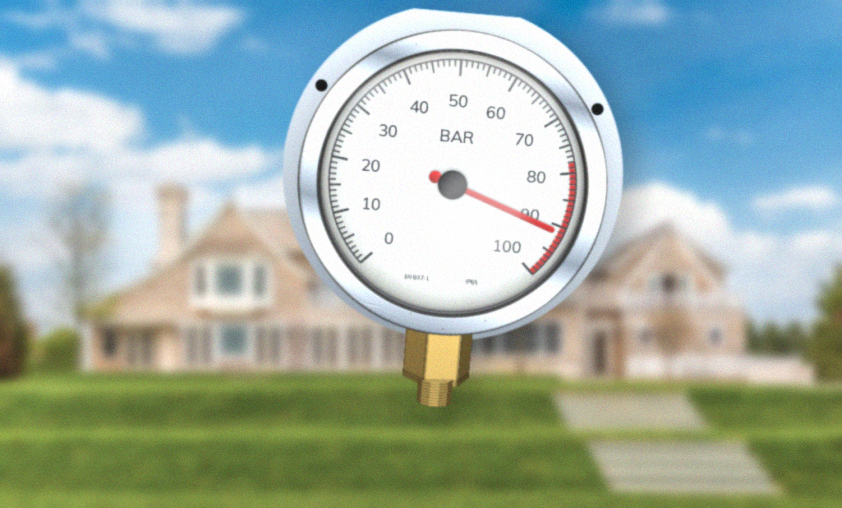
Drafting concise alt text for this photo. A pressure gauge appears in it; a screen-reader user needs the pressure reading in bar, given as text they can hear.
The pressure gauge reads 91 bar
